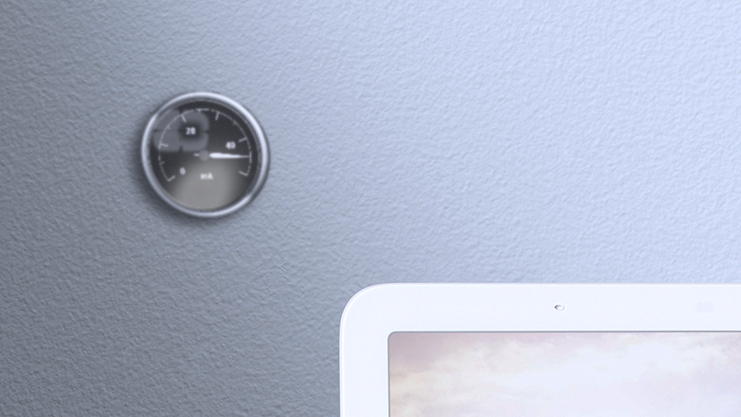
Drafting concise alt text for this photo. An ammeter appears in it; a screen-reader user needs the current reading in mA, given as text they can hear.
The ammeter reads 45 mA
